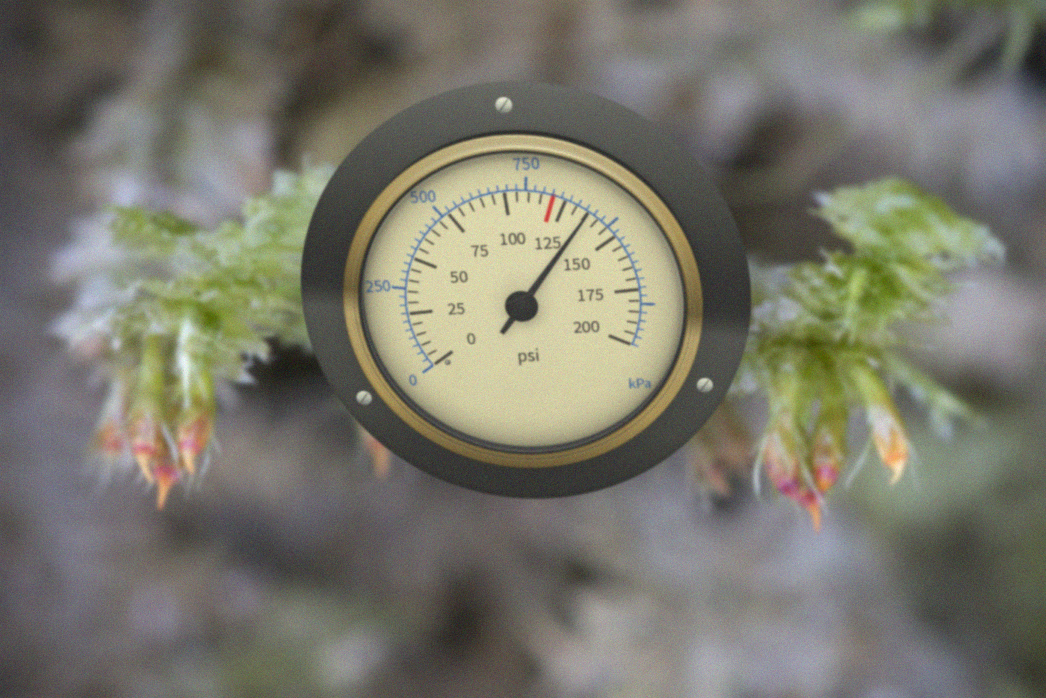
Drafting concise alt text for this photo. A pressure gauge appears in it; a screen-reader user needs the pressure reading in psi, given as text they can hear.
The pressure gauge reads 135 psi
